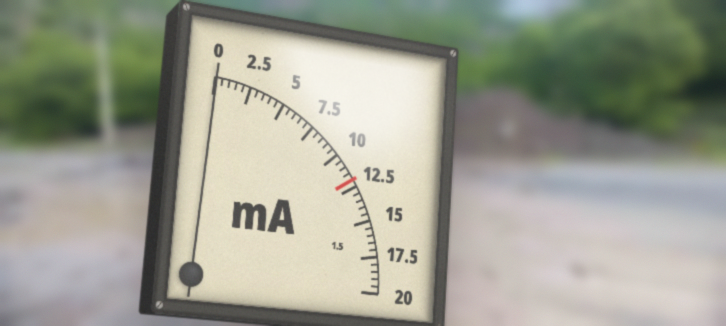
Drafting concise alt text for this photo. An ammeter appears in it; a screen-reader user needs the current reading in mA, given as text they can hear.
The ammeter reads 0 mA
